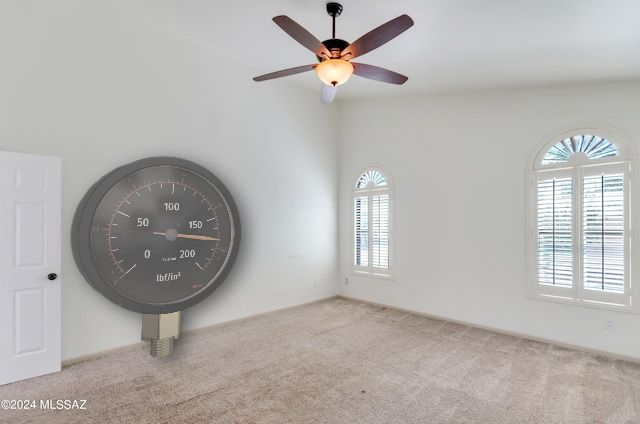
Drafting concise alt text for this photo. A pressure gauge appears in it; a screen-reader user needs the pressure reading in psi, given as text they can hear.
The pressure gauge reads 170 psi
